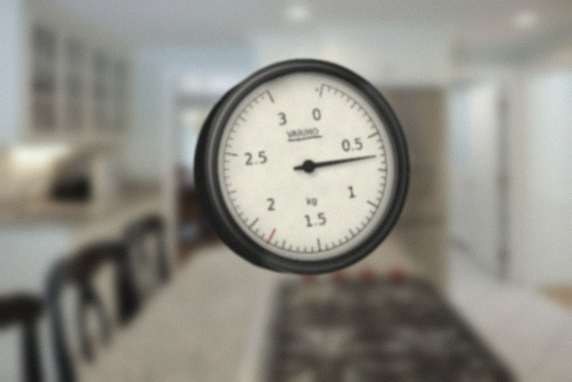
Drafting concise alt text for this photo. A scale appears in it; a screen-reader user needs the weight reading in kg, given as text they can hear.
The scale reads 0.65 kg
